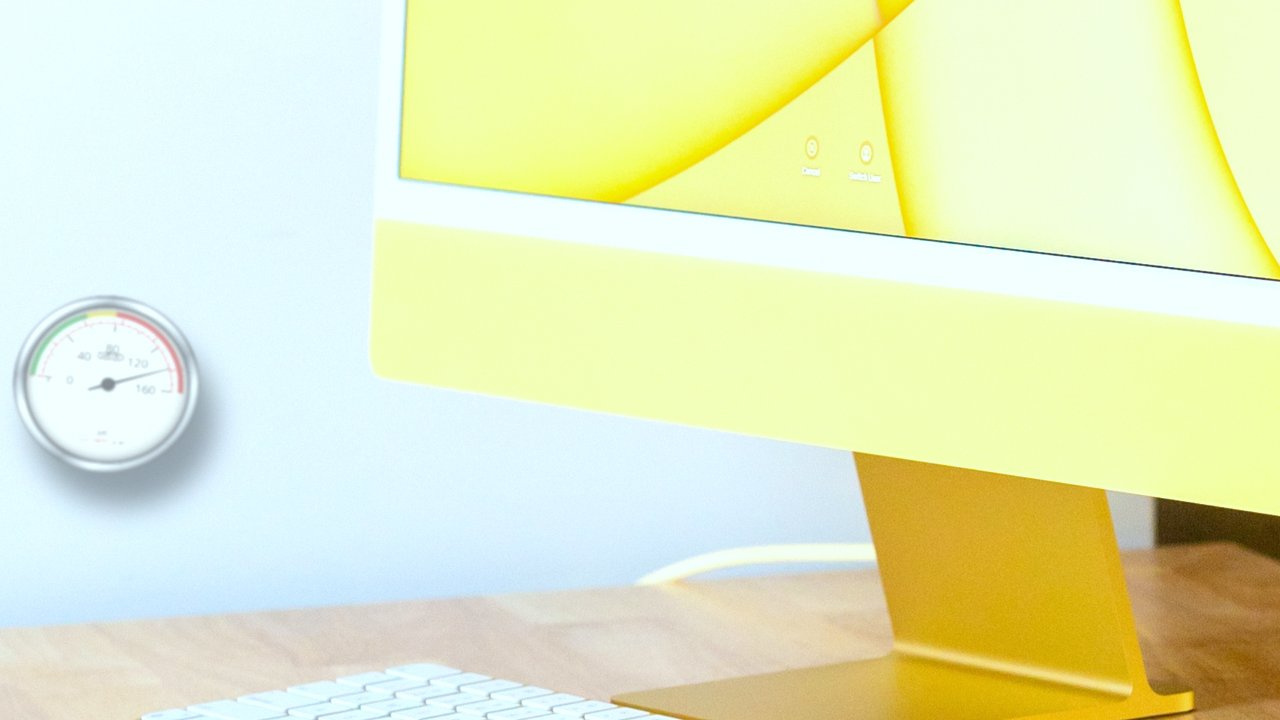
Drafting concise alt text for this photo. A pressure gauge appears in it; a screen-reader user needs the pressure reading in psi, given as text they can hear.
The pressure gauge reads 140 psi
